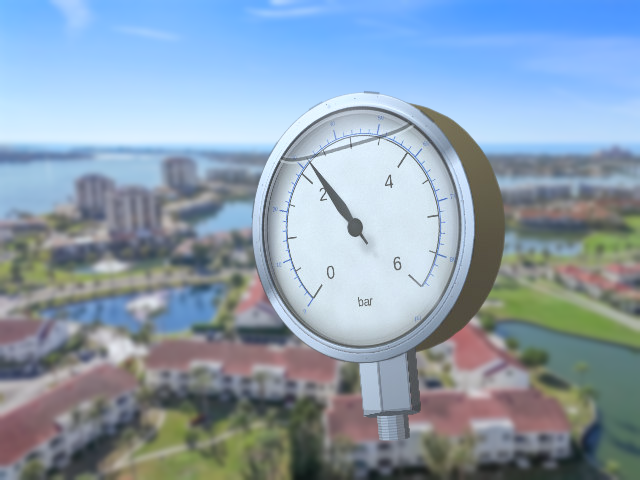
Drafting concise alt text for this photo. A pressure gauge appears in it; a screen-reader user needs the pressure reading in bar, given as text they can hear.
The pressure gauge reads 2.25 bar
